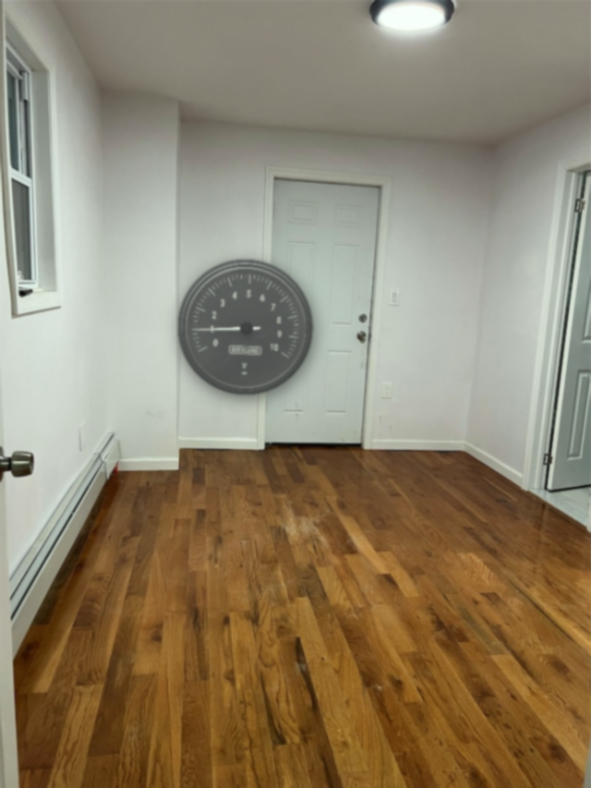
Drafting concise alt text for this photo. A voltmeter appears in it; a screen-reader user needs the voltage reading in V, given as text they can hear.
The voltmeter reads 1 V
